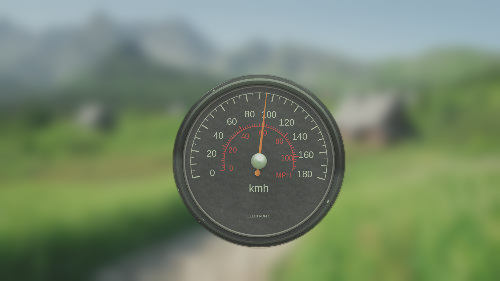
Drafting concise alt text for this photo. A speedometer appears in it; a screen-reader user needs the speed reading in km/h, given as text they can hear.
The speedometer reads 95 km/h
